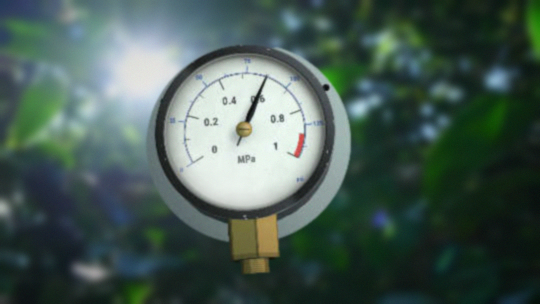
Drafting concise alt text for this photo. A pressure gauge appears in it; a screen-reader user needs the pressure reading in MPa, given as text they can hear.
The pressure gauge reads 0.6 MPa
